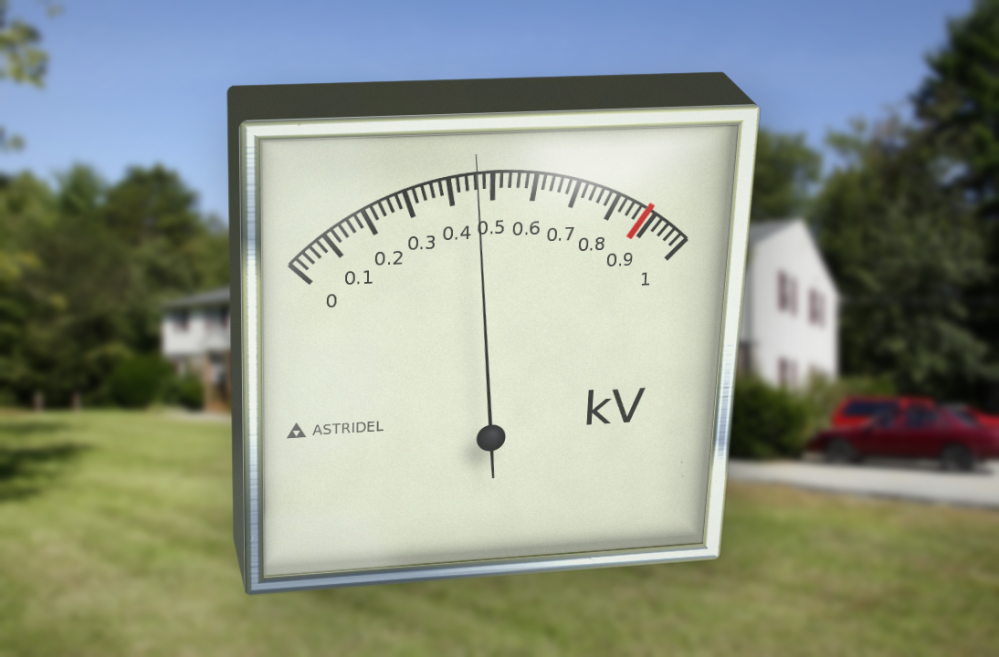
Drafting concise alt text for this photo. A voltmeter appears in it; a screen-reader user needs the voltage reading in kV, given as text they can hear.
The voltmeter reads 0.46 kV
